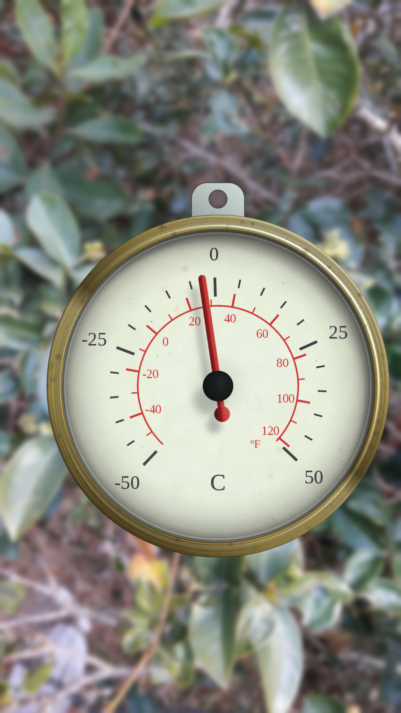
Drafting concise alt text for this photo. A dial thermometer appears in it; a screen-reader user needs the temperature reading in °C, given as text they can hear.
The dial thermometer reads -2.5 °C
